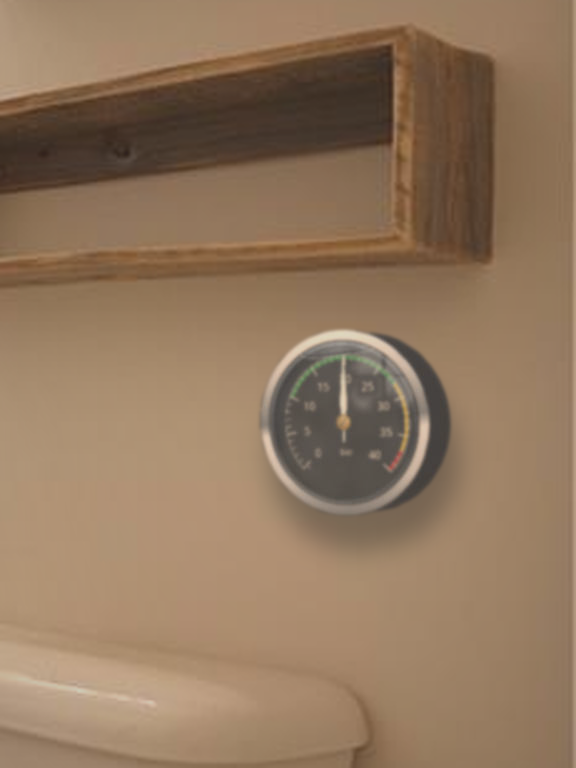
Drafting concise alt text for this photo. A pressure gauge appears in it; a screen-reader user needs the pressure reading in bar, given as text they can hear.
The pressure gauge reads 20 bar
